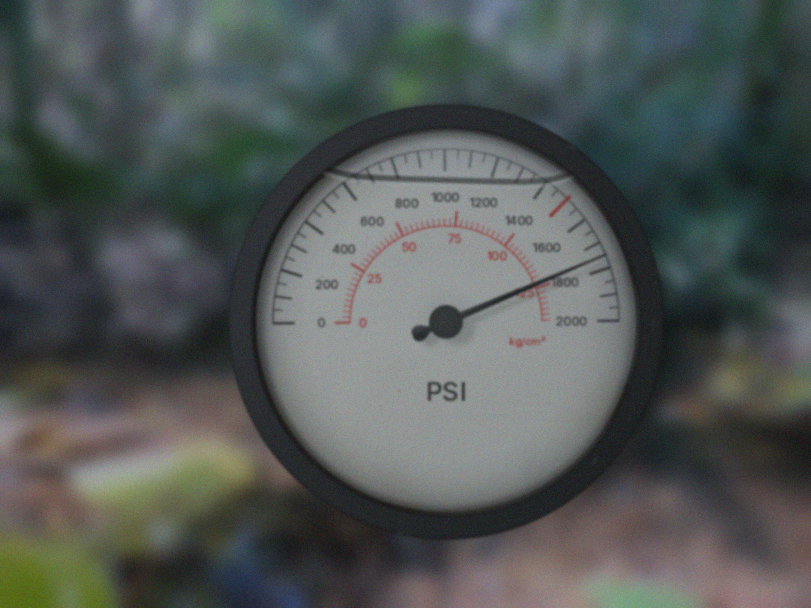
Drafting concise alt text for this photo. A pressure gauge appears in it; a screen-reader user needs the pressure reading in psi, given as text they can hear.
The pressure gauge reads 1750 psi
